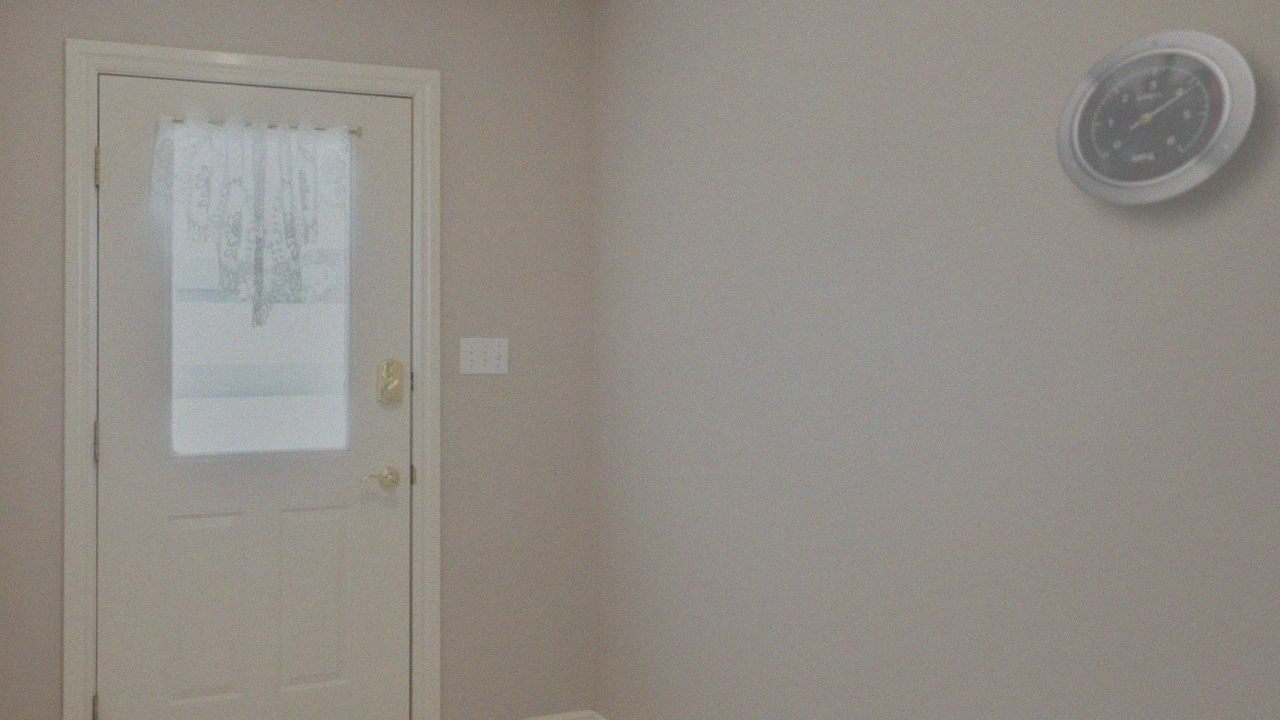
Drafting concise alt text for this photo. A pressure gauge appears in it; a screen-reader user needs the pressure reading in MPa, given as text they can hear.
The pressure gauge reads 4.2 MPa
